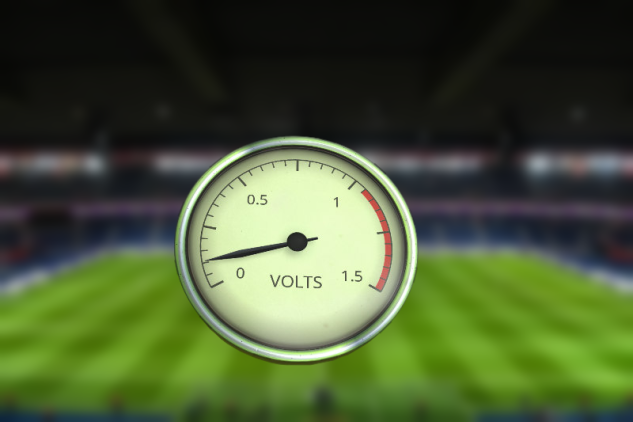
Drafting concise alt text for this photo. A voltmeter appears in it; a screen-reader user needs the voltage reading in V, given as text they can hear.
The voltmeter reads 0.1 V
